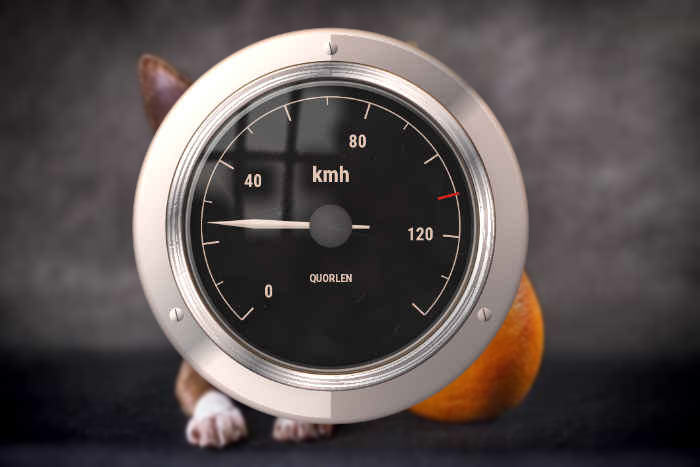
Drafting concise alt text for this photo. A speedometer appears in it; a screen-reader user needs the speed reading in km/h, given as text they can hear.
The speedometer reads 25 km/h
